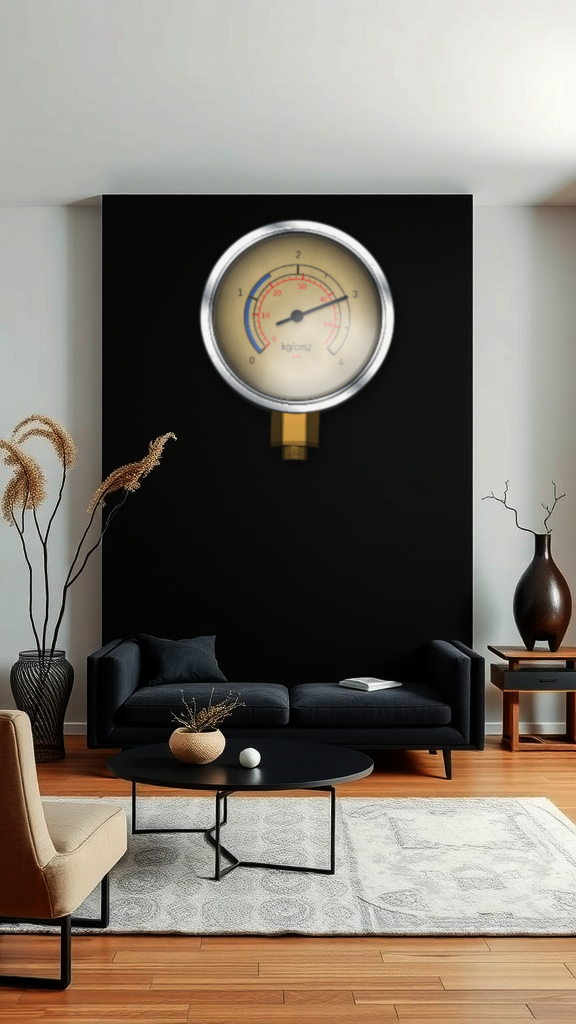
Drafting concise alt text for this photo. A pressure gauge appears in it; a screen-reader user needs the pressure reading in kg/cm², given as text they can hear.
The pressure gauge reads 3 kg/cm²
